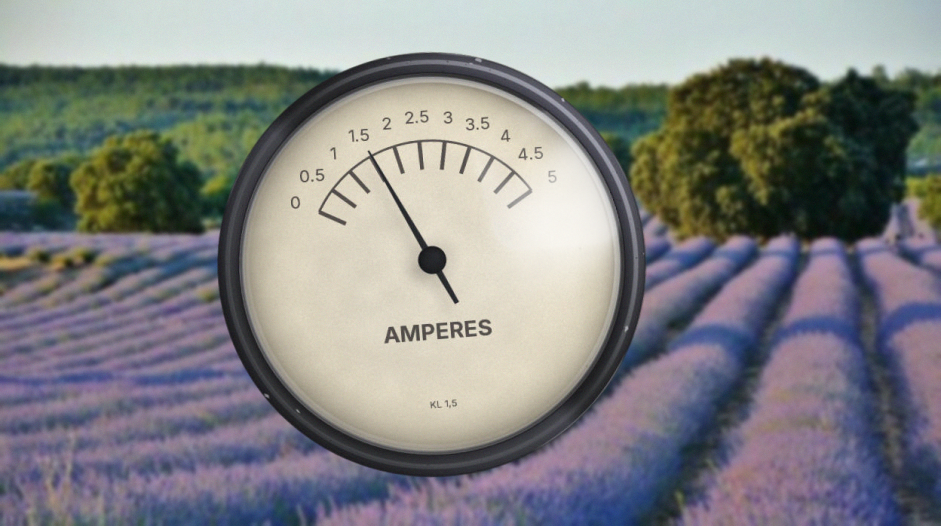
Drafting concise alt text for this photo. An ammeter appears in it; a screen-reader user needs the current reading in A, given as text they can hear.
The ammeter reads 1.5 A
